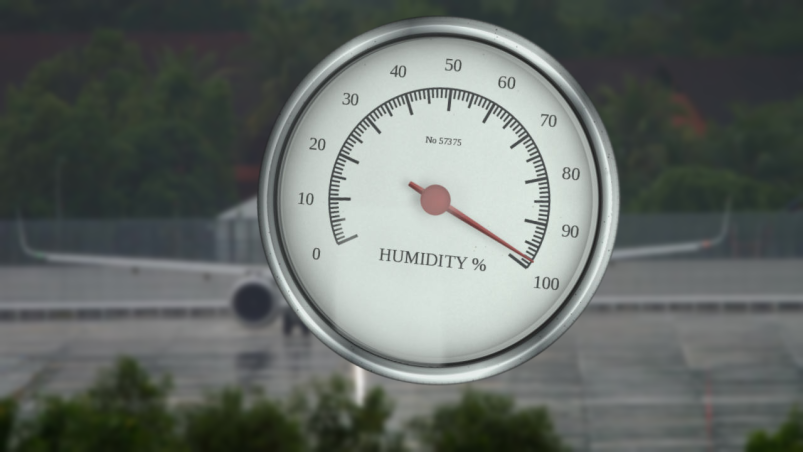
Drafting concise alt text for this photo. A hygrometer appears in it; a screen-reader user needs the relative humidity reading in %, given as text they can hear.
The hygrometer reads 98 %
